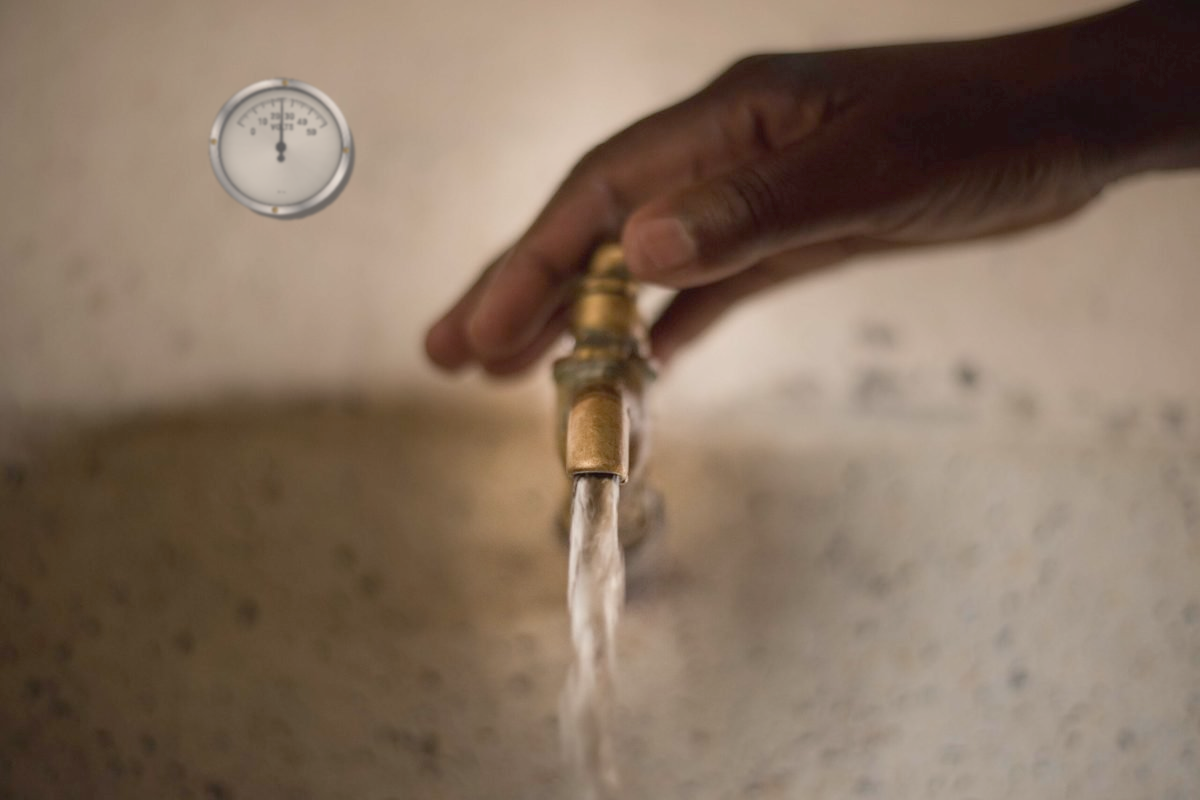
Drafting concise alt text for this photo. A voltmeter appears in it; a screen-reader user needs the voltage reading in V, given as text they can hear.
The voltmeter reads 25 V
